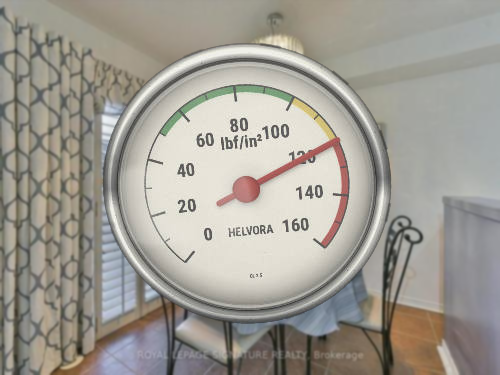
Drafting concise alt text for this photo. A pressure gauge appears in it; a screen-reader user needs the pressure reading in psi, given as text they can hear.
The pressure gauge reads 120 psi
